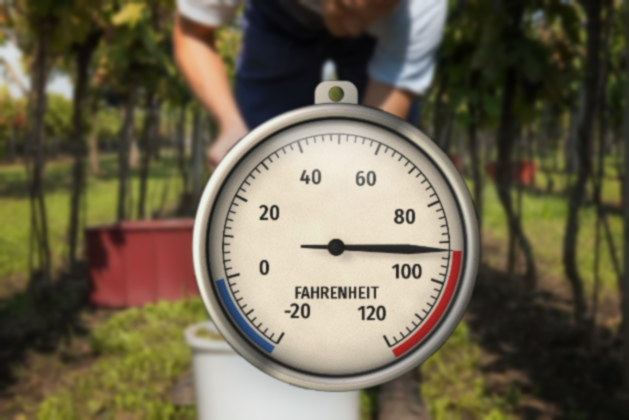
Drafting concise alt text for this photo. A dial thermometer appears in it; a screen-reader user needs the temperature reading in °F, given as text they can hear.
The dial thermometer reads 92 °F
